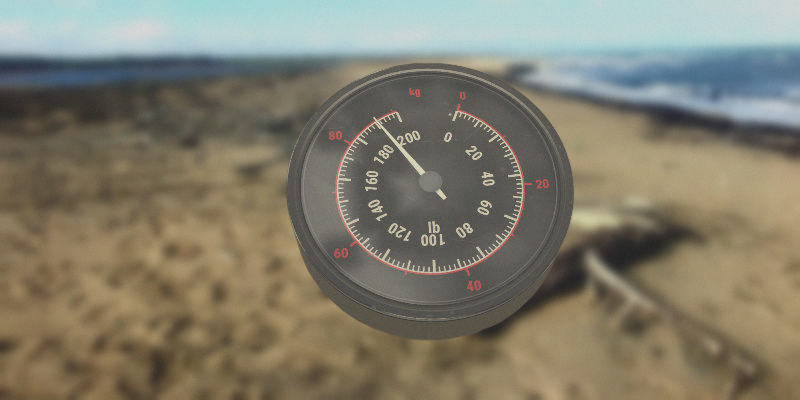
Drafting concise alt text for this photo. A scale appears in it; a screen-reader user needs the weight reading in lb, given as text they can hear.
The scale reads 190 lb
